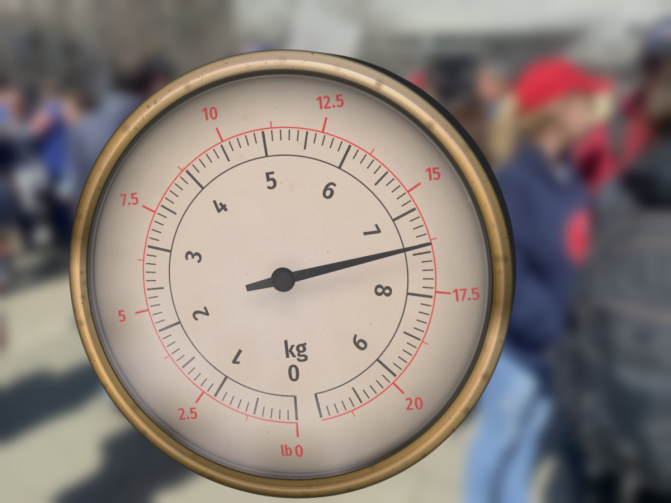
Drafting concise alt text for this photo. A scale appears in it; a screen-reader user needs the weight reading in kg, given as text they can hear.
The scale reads 7.4 kg
